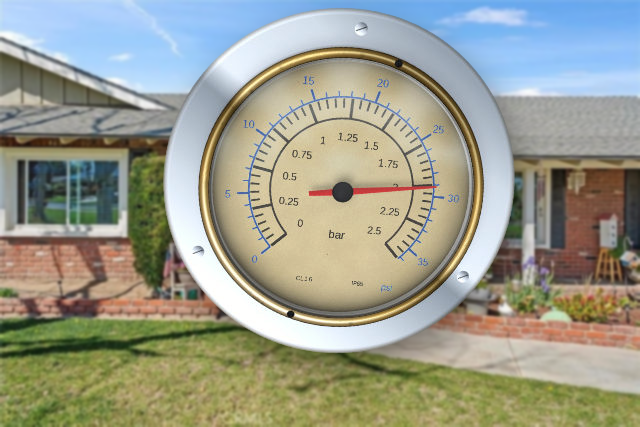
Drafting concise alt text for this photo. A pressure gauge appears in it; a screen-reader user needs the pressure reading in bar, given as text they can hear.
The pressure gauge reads 2 bar
